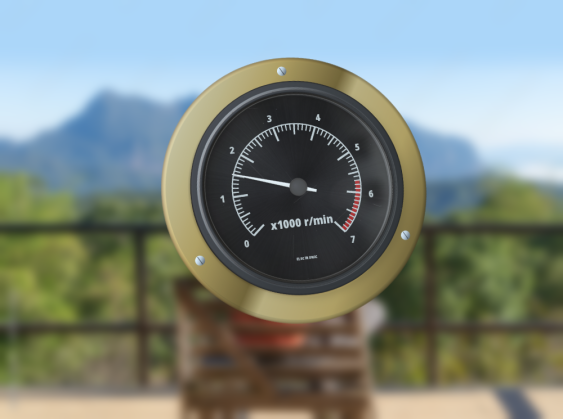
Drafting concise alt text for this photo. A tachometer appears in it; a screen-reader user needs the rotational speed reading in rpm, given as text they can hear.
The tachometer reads 1500 rpm
